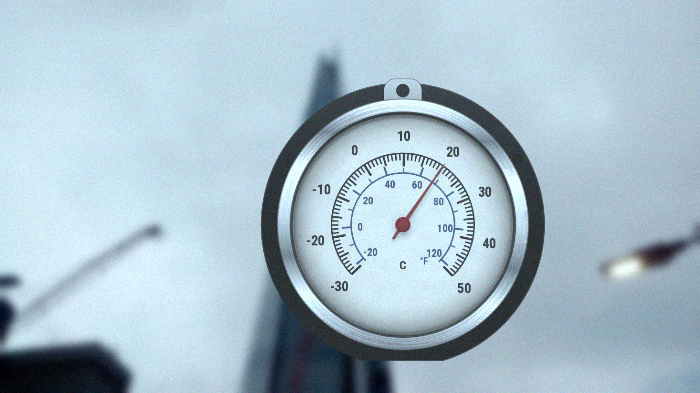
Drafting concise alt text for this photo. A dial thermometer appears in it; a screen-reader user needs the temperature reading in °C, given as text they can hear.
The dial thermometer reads 20 °C
